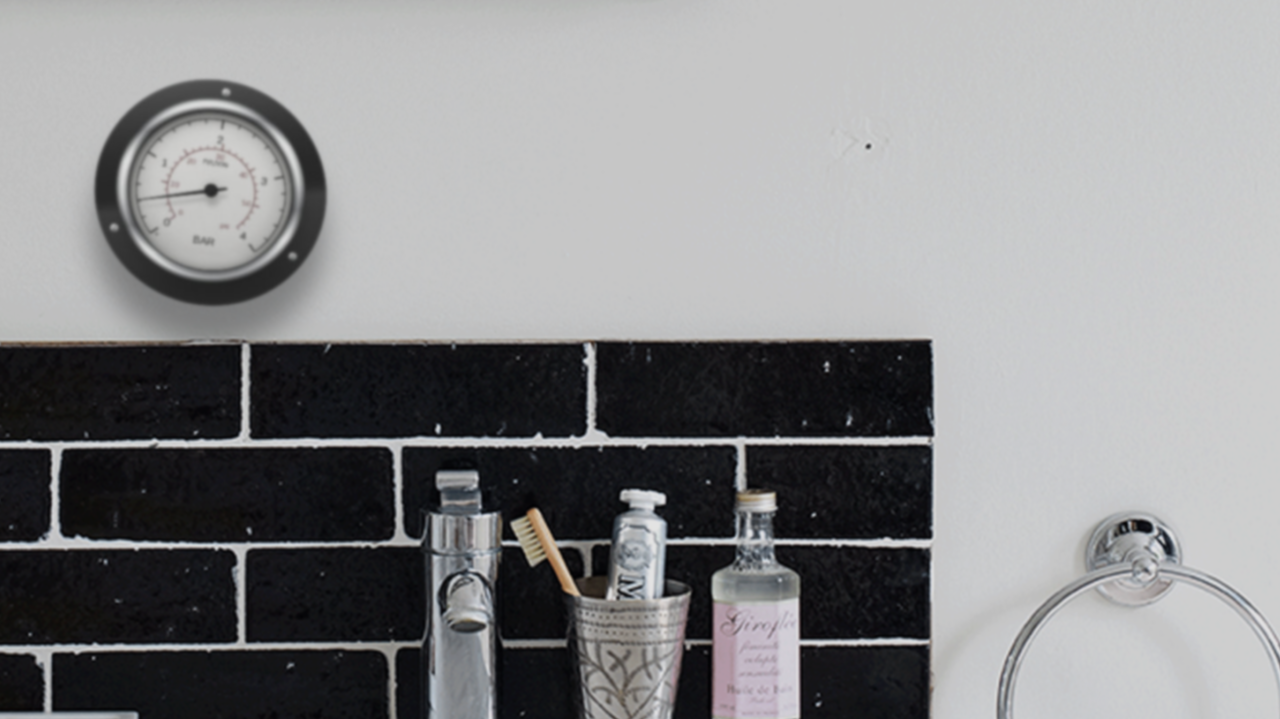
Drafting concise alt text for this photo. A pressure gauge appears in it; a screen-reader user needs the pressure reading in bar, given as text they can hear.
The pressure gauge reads 0.4 bar
